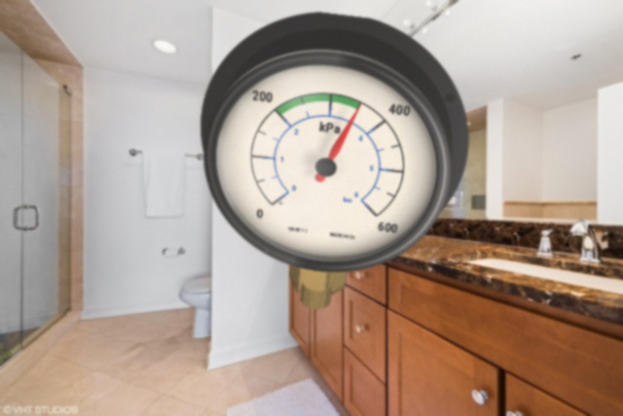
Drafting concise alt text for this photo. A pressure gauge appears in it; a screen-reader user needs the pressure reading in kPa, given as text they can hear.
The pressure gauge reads 350 kPa
